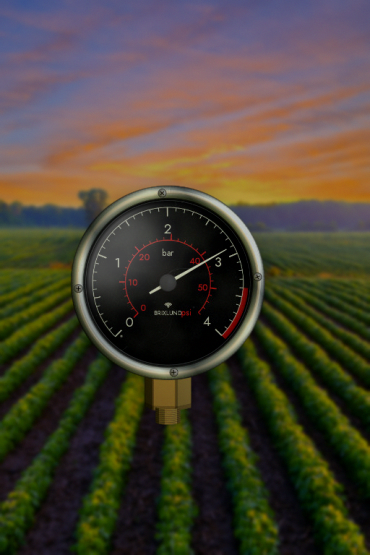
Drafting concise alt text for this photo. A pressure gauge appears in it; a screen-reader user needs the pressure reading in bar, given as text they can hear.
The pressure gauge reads 2.9 bar
